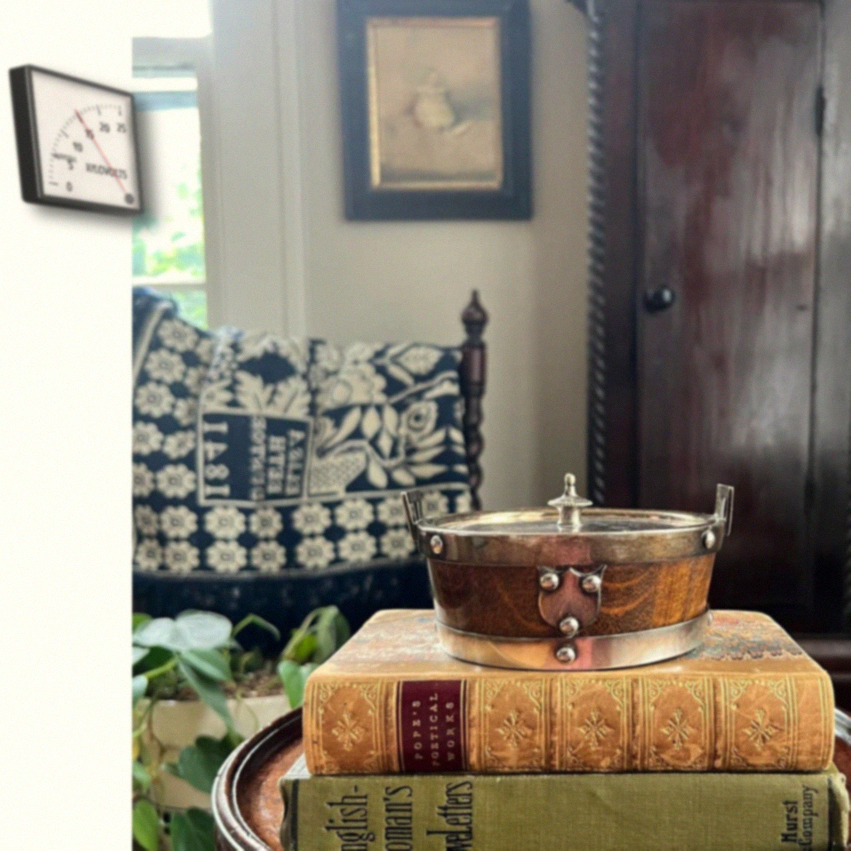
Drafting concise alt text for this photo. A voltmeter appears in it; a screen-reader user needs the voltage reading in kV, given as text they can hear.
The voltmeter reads 15 kV
